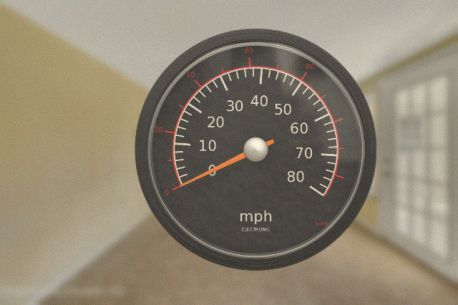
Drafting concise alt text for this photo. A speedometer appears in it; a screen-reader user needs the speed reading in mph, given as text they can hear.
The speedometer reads 0 mph
